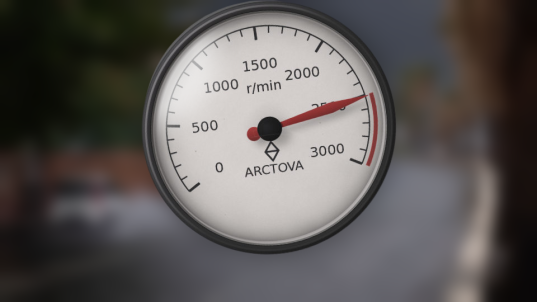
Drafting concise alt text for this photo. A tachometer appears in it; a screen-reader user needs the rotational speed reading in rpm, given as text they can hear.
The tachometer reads 2500 rpm
